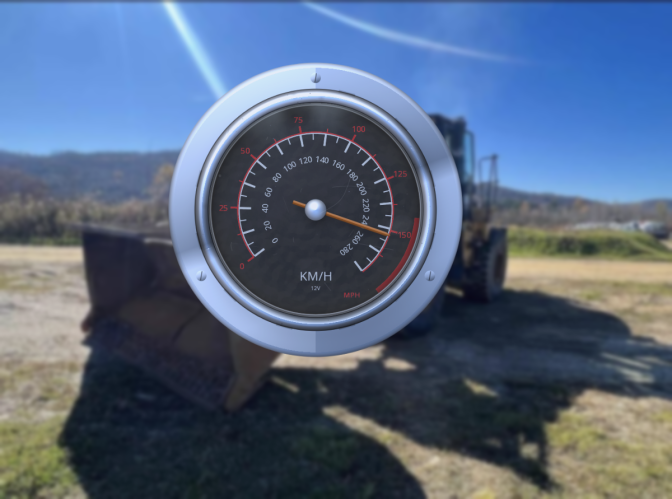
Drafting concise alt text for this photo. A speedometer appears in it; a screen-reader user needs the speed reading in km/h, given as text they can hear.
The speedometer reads 245 km/h
